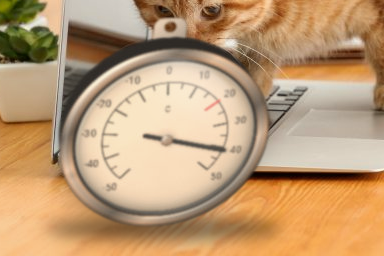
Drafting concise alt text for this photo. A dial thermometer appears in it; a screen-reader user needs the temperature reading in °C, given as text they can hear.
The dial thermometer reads 40 °C
